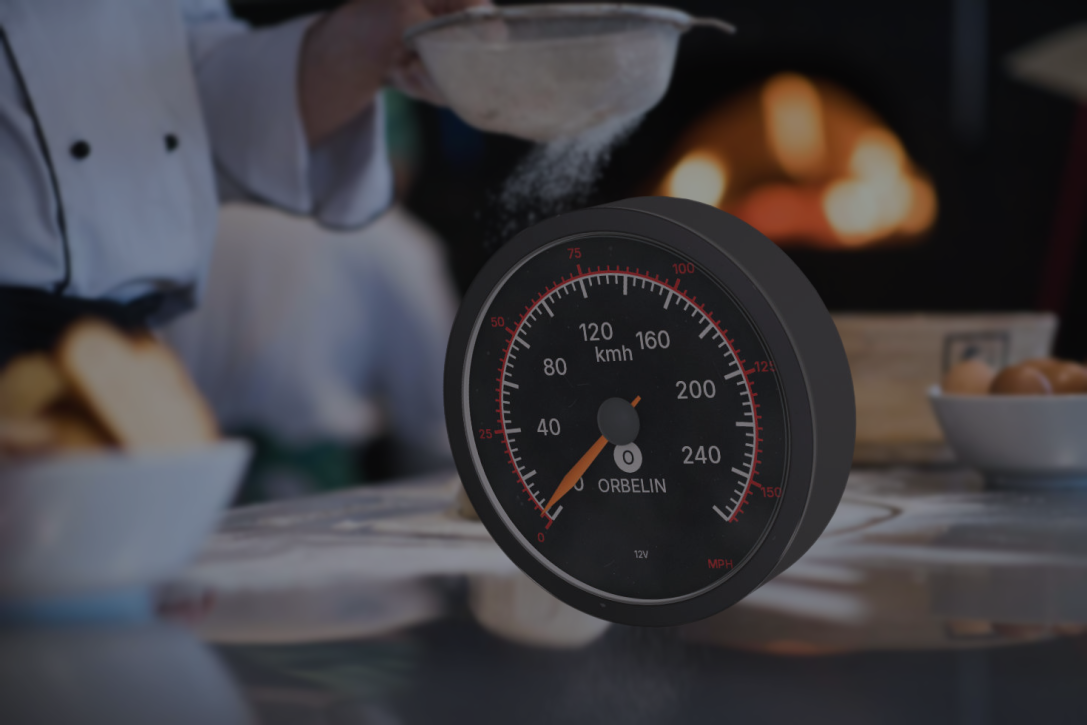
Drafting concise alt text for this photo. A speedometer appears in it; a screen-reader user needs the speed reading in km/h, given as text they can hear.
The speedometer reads 4 km/h
